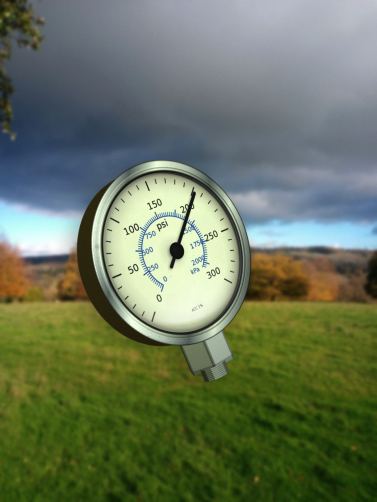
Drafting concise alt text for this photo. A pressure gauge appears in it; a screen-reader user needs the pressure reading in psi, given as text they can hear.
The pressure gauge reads 200 psi
